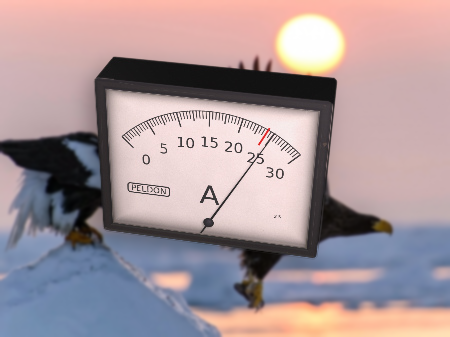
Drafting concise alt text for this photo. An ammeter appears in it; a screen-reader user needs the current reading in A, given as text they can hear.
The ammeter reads 25 A
